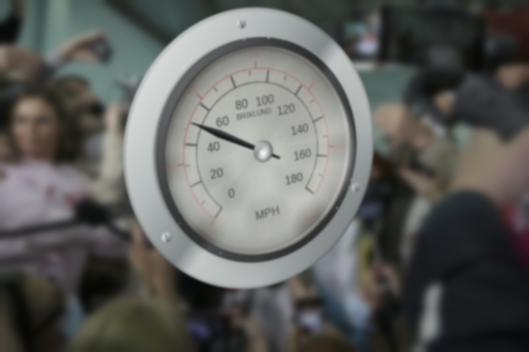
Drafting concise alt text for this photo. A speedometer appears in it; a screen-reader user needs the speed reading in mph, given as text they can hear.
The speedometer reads 50 mph
